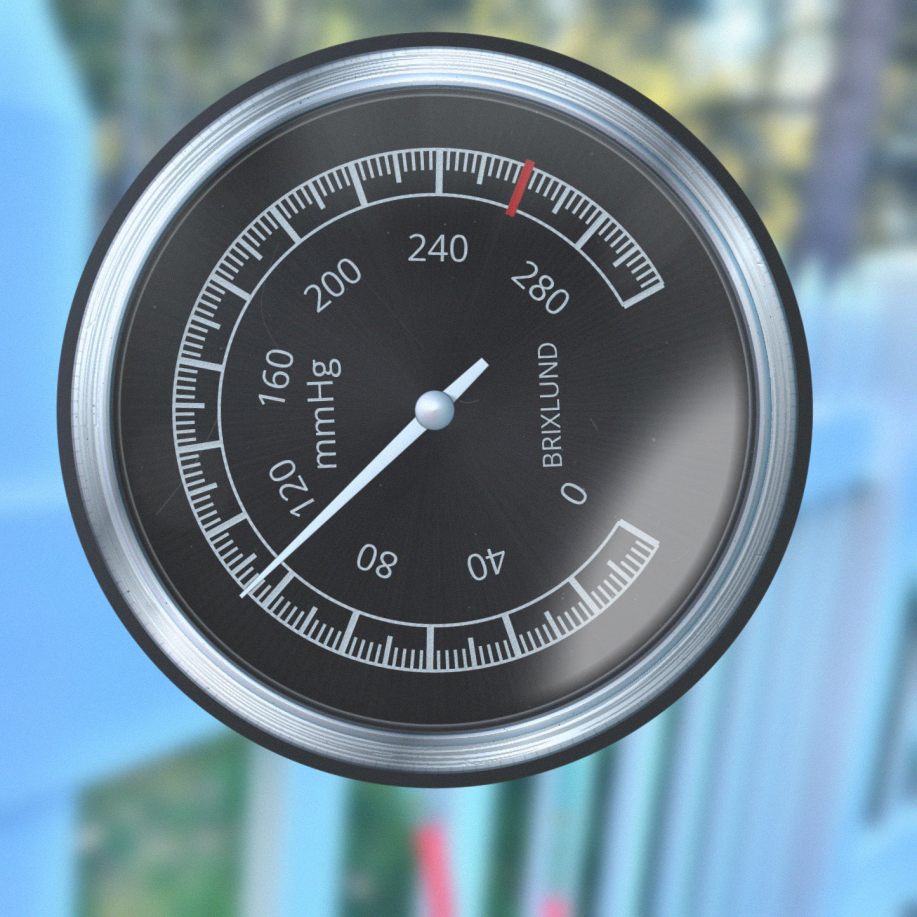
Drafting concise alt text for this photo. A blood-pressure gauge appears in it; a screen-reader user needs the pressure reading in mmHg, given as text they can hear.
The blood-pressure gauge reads 105 mmHg
